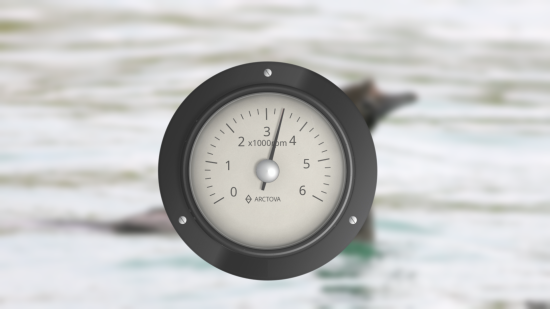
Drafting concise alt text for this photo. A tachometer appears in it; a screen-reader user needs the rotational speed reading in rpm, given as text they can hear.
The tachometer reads 3400 rpm
